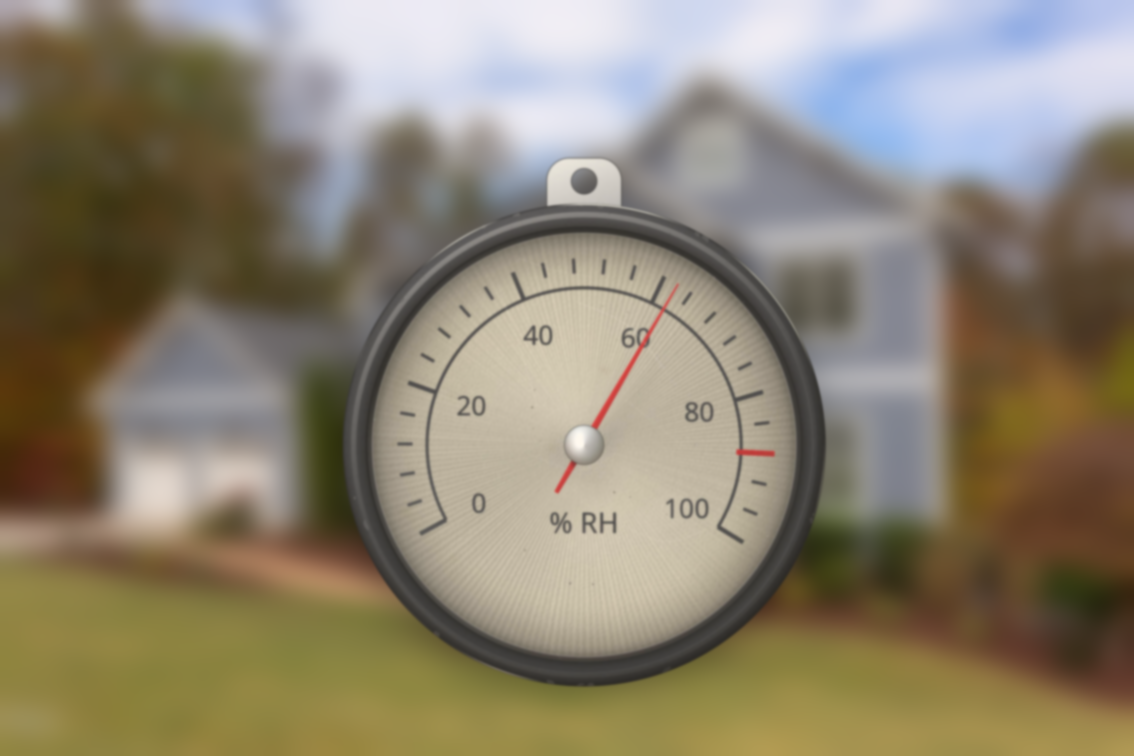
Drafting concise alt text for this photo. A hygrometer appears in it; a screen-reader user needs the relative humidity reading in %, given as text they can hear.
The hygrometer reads 62 %
